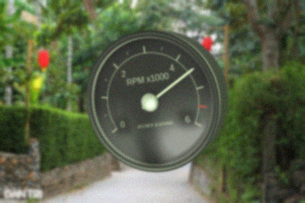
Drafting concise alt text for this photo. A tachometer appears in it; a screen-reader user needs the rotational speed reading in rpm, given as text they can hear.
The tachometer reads 4500 rpm
